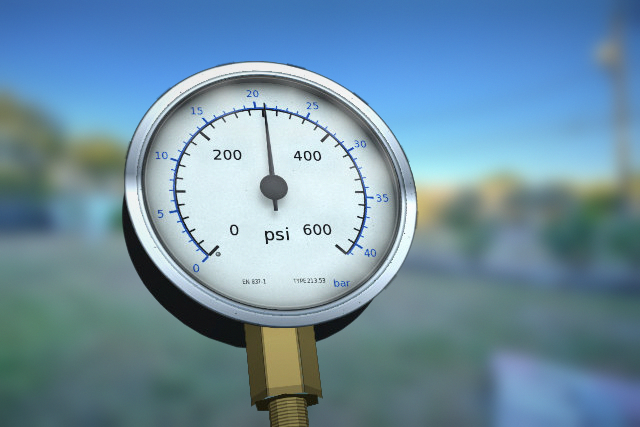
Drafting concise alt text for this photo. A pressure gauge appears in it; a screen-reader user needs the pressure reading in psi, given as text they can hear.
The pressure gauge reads 300 psi
